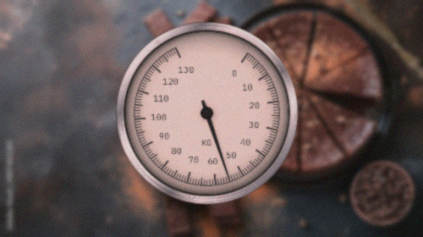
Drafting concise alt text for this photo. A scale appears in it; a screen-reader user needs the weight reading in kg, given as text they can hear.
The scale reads 55 kg
